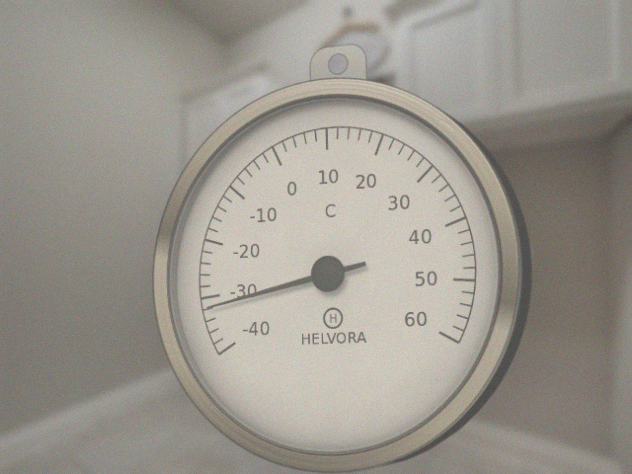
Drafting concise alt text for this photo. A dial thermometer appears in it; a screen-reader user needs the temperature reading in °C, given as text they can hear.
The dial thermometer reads -32 °C
